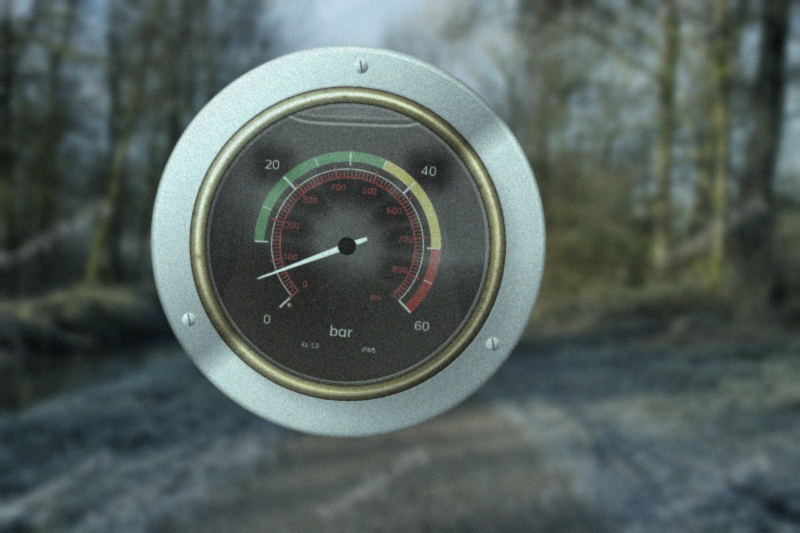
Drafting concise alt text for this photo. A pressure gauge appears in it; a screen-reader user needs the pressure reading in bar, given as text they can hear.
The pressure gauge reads 5 bar
